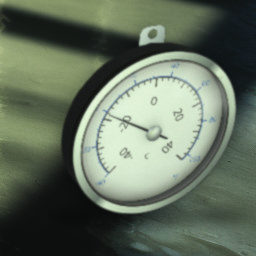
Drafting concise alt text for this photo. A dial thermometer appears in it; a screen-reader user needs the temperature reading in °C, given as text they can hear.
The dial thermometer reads -18 °C
